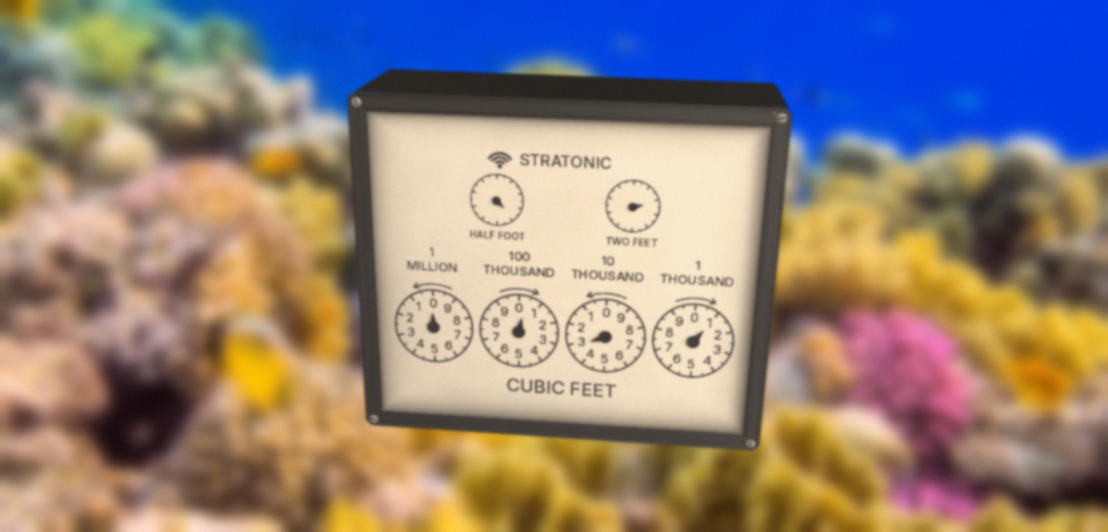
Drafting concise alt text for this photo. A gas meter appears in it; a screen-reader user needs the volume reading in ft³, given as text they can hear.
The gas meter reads 3100 ft³
